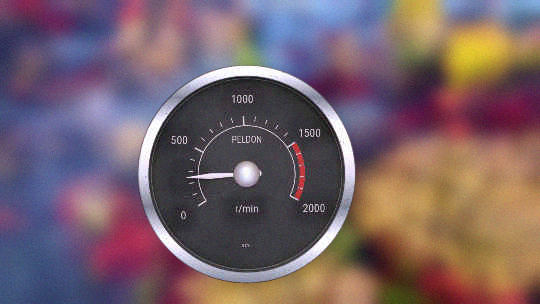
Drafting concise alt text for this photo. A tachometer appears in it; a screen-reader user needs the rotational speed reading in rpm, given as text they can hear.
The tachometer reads 250 rpm
